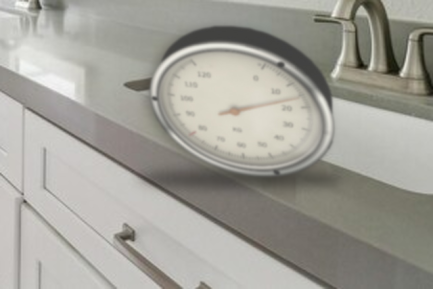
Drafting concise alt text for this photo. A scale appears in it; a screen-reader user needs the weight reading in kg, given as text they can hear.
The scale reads 15 kg
